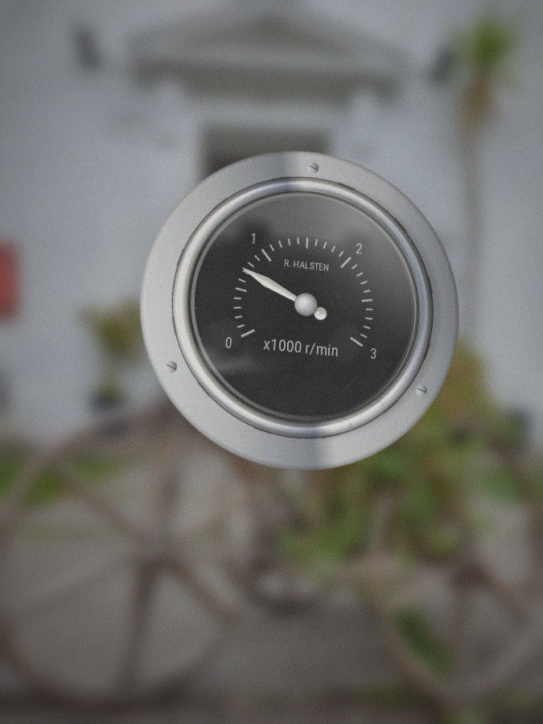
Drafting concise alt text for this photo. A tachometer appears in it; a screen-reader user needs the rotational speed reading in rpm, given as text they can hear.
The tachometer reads 700 rpm
